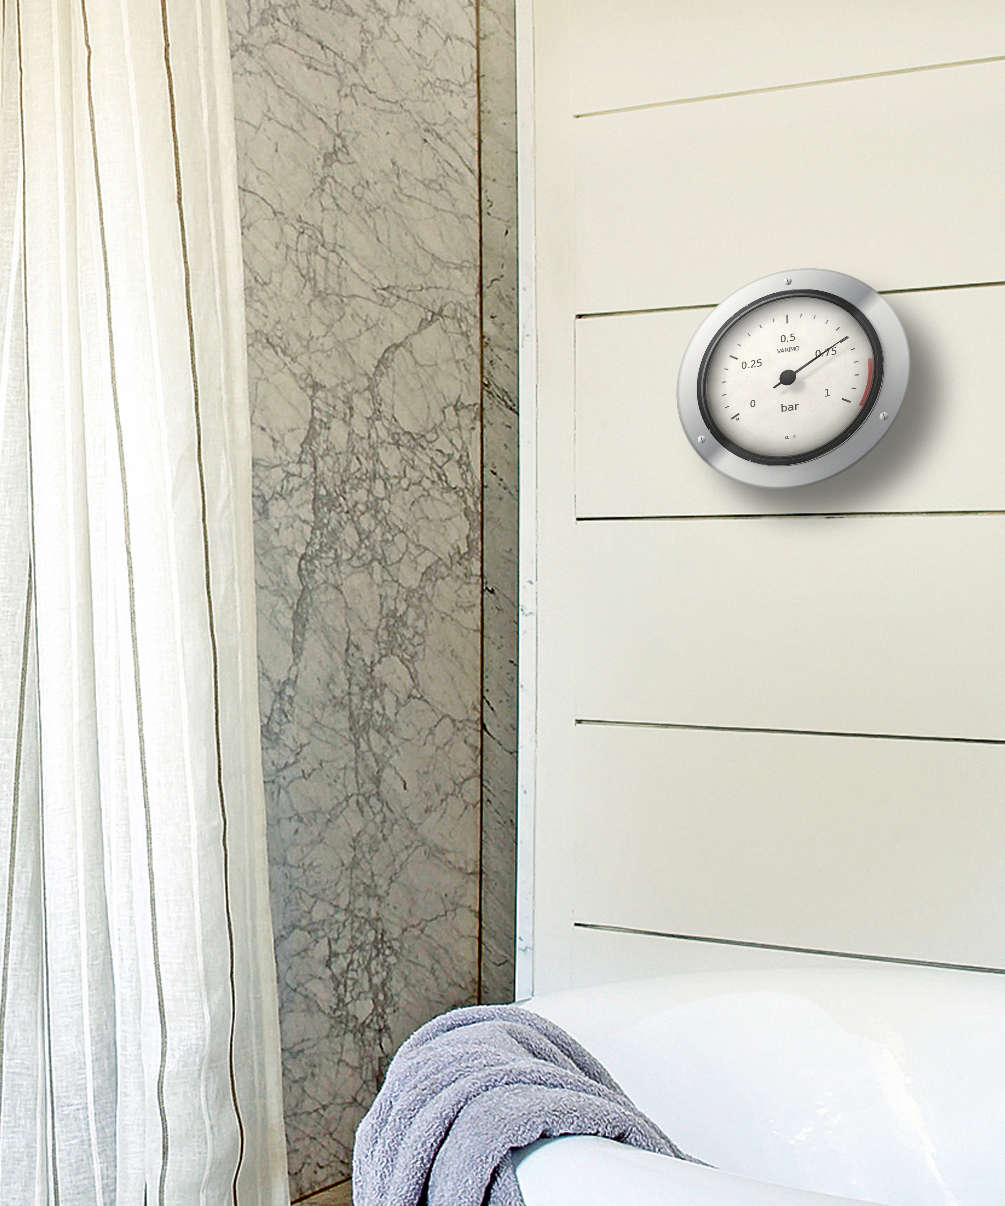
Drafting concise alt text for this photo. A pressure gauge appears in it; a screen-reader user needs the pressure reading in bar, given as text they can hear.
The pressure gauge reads 0.75 bar
